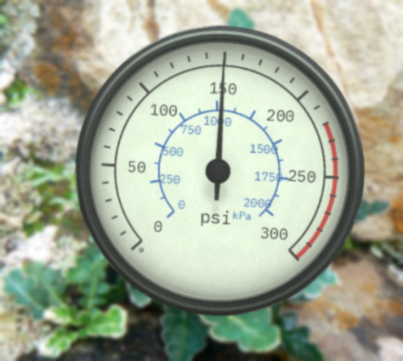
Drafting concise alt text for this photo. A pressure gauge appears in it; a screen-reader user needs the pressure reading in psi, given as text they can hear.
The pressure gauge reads 150 psi
